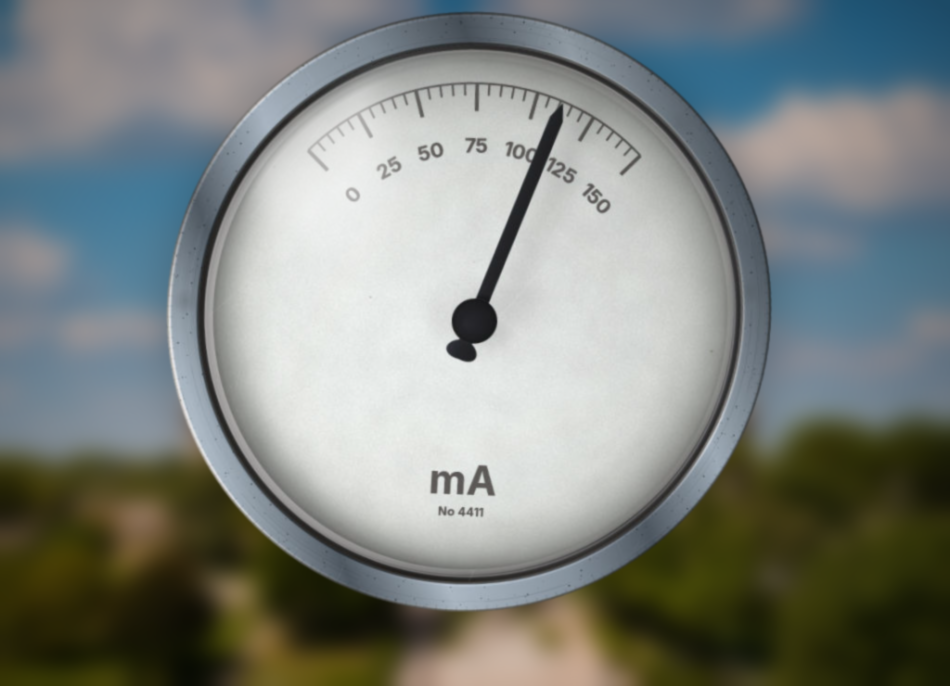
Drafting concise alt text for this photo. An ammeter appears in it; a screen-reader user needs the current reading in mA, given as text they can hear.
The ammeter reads 110 mA
